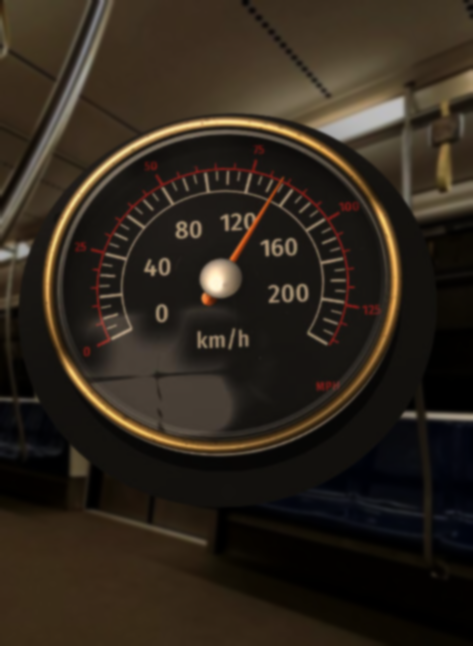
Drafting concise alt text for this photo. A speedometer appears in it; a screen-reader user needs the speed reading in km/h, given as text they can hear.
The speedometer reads 135 km/h
